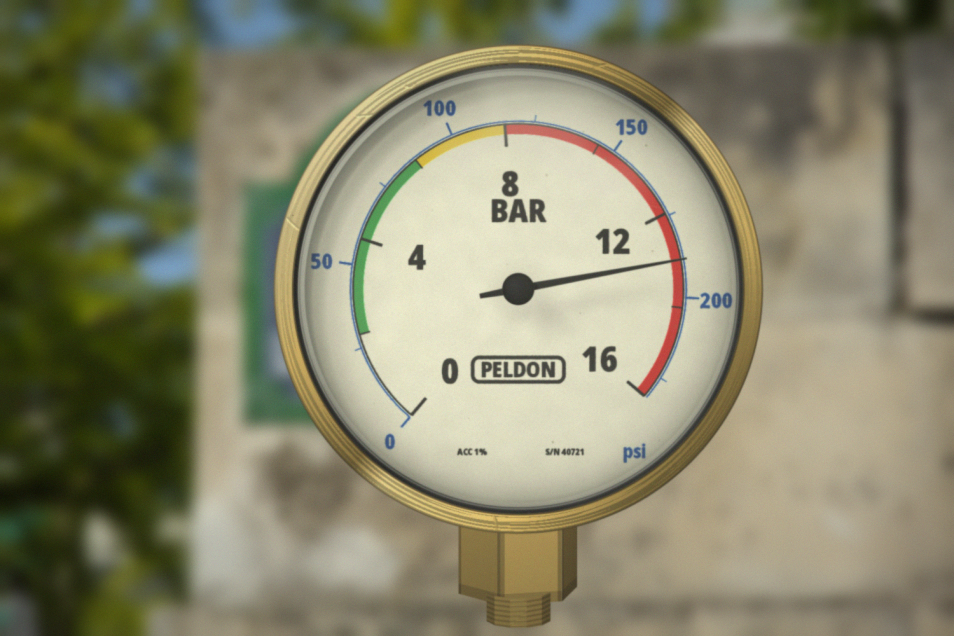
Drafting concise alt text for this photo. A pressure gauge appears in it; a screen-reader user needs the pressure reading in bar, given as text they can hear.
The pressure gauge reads 13 bar
